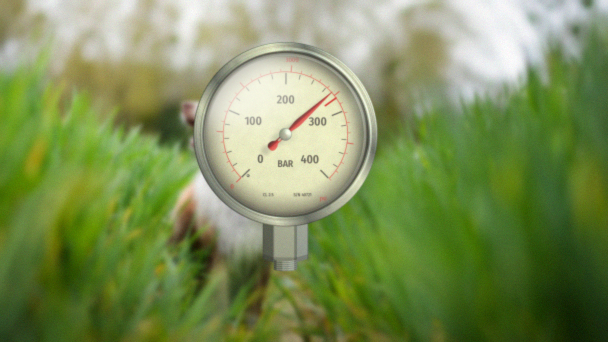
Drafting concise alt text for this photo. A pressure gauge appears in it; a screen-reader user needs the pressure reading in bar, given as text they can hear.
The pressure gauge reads 270 bar
